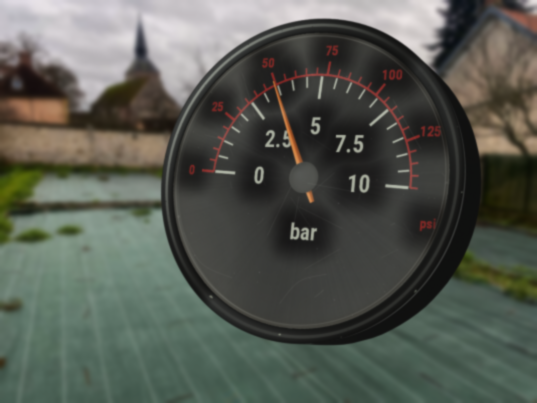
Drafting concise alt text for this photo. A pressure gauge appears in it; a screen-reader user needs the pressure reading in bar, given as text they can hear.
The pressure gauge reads 3.5 bar
